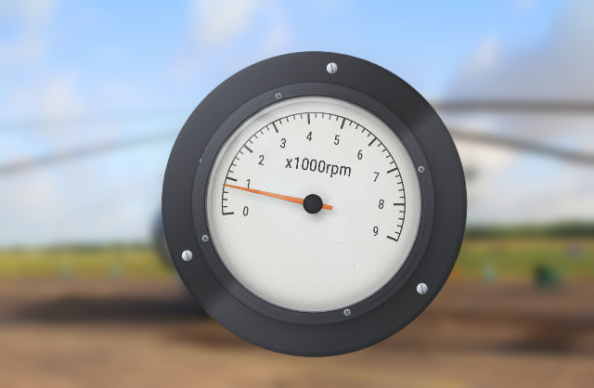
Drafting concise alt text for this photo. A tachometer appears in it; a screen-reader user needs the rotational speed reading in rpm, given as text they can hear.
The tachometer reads 800 rpm
